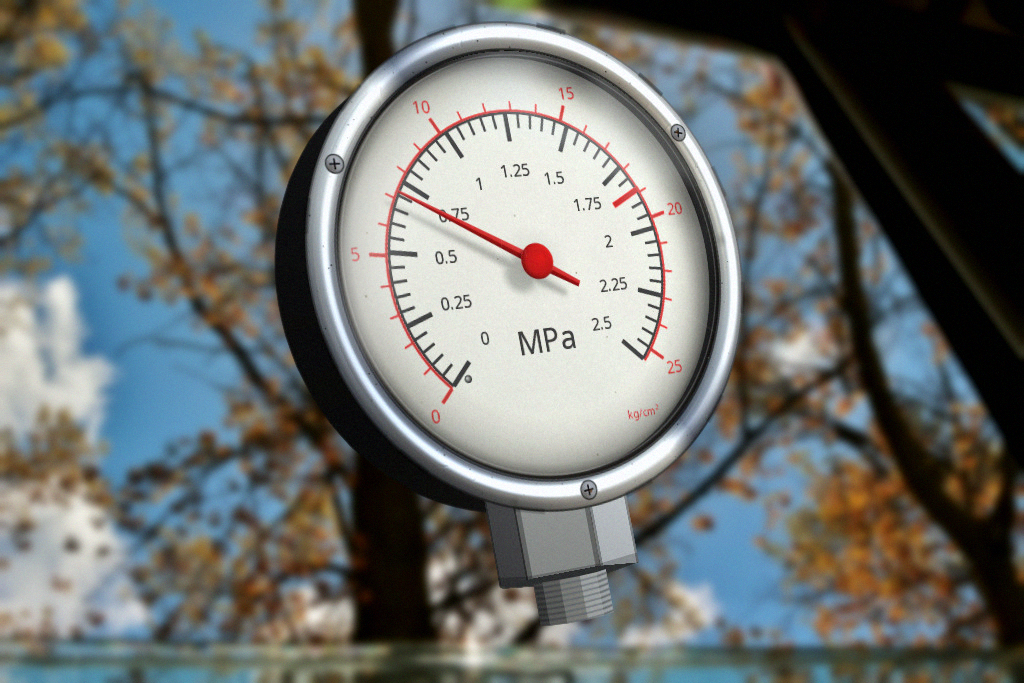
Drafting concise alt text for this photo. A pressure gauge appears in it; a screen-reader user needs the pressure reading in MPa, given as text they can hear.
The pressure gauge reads 0.7 MPa
